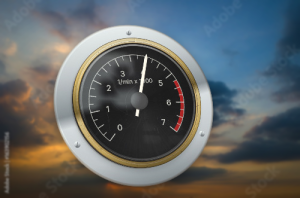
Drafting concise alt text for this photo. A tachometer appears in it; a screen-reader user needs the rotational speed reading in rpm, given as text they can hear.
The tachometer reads 4000 rpm
